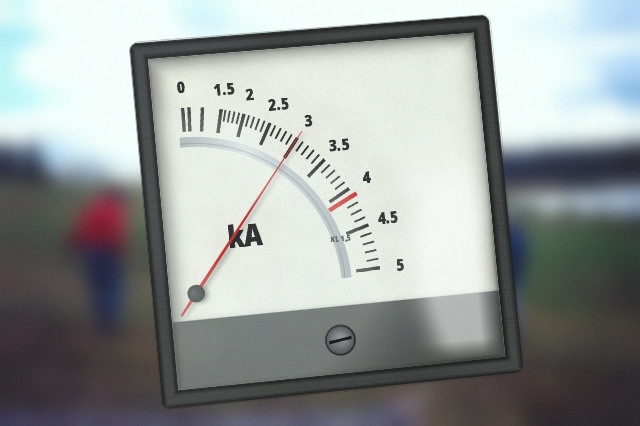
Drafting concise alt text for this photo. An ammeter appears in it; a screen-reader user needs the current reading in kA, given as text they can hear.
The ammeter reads 3 kA
